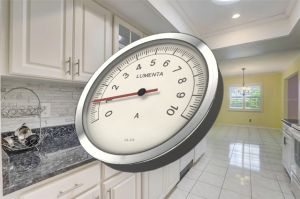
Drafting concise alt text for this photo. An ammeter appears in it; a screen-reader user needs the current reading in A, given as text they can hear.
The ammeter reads 1 A
